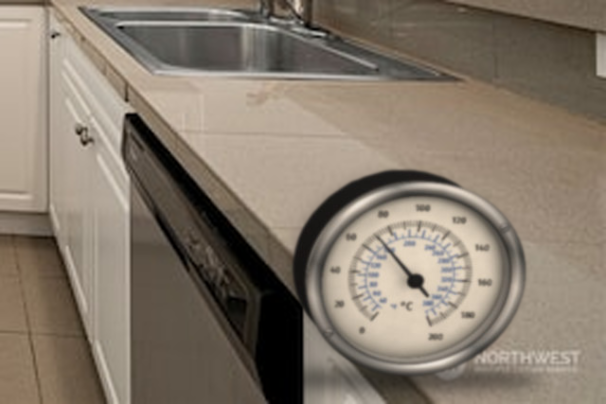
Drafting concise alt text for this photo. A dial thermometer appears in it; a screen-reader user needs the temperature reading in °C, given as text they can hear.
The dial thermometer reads 70 °C
